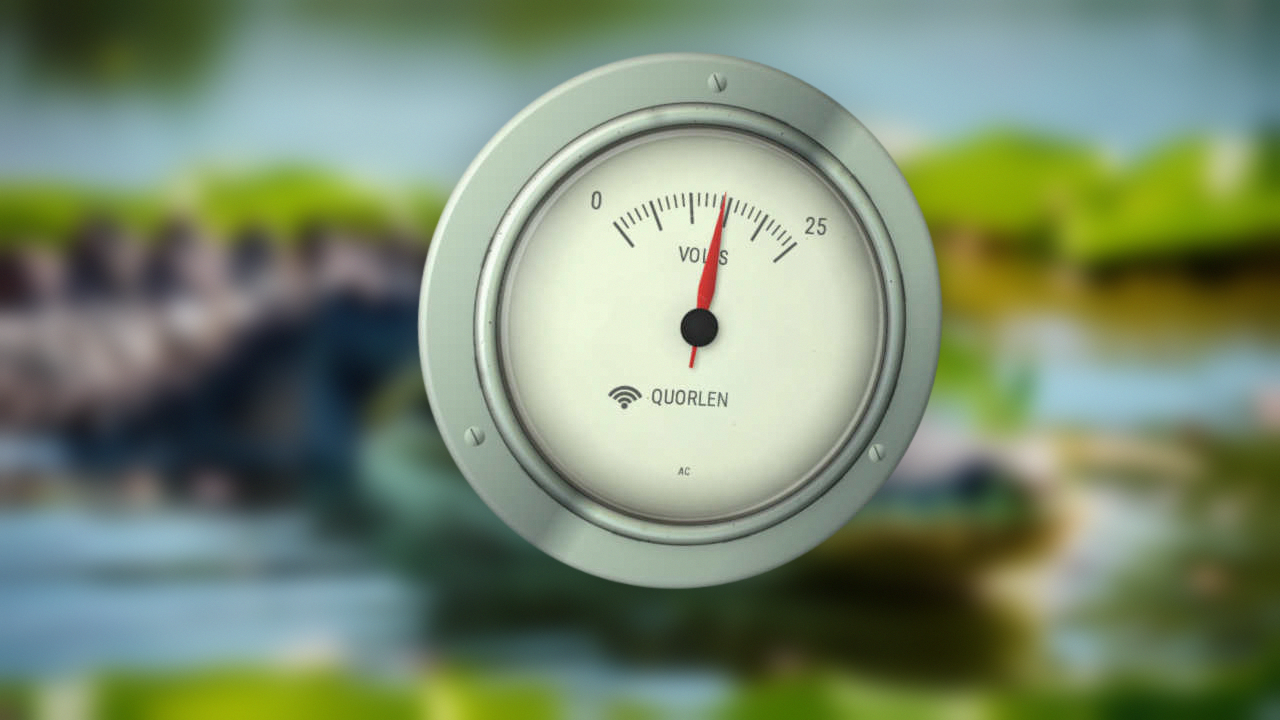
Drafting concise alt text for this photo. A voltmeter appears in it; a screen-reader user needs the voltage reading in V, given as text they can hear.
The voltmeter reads 14 V
